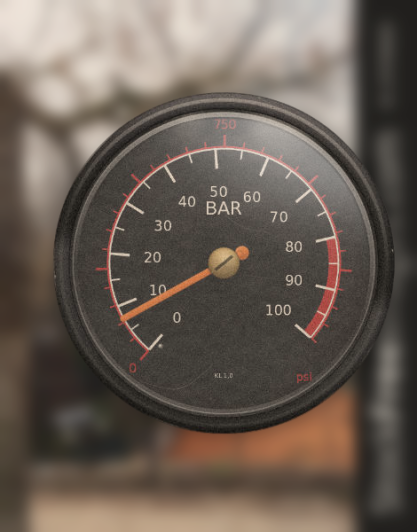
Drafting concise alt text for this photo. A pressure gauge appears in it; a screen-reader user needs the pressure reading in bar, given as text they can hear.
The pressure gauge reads 7.5 bar
